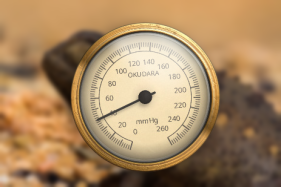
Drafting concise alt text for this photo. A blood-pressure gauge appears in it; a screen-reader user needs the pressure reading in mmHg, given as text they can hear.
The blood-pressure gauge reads 40 mmHg
